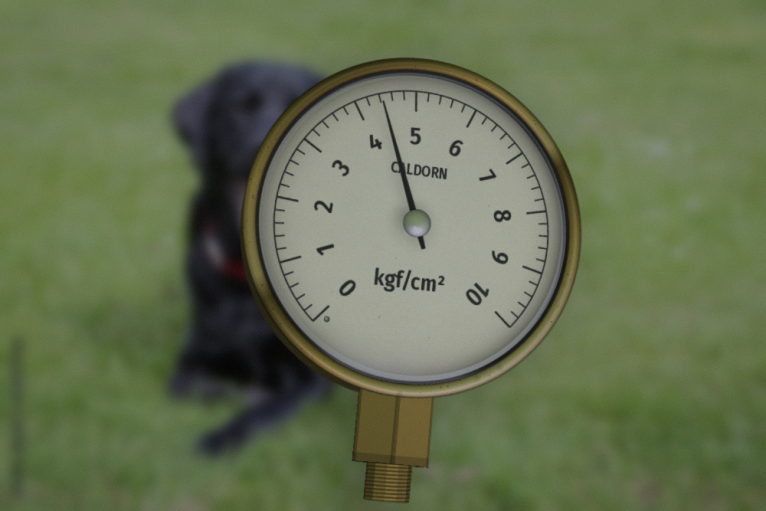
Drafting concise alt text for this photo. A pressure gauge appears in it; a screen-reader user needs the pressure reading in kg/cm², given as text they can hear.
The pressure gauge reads 4.4 kg/cm²
